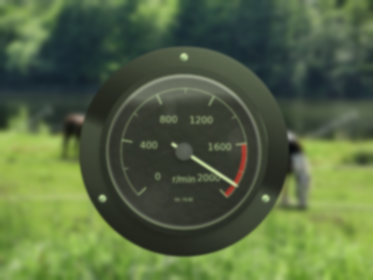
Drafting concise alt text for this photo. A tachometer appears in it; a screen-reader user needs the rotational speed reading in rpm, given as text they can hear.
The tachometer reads 1900 rpm
